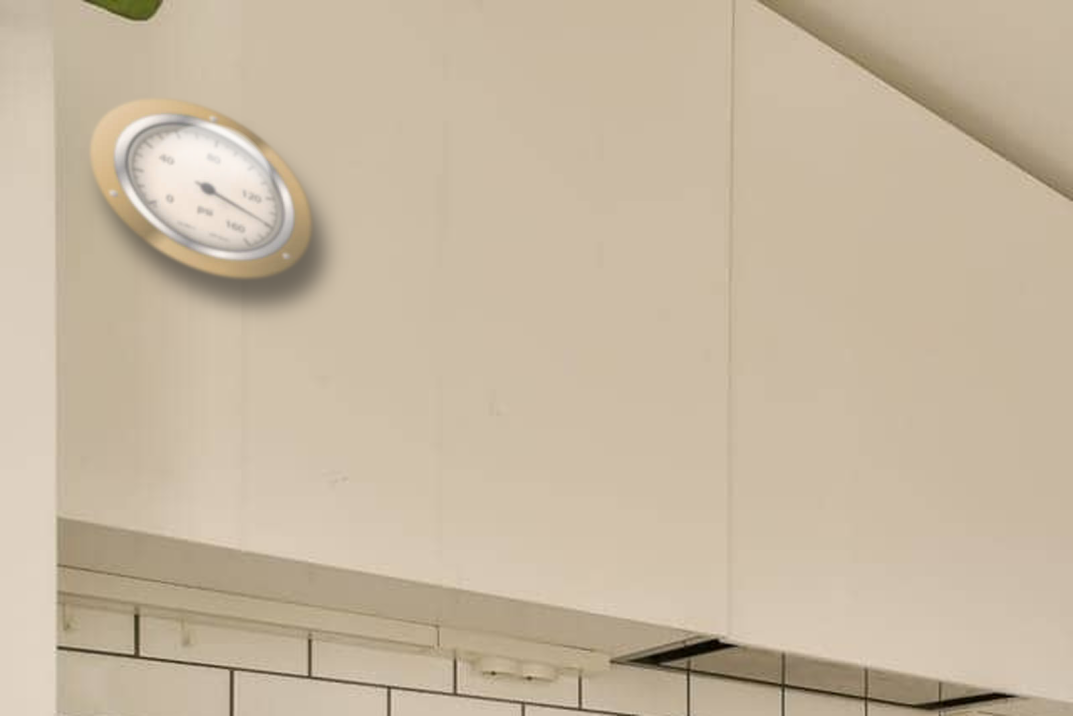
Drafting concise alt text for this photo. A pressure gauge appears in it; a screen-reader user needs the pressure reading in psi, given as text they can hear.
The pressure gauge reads 140 psi
